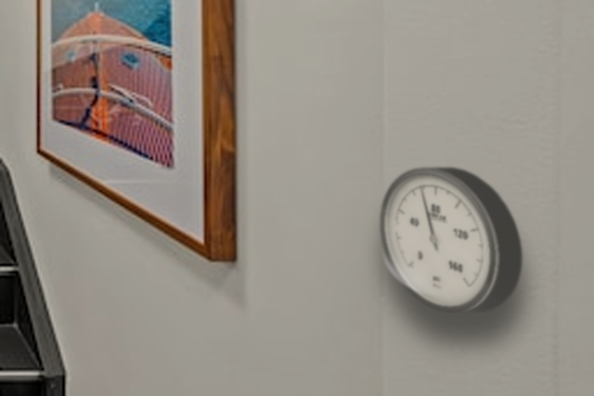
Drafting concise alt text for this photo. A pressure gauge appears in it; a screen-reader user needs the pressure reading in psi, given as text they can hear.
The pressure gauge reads 70 psi
